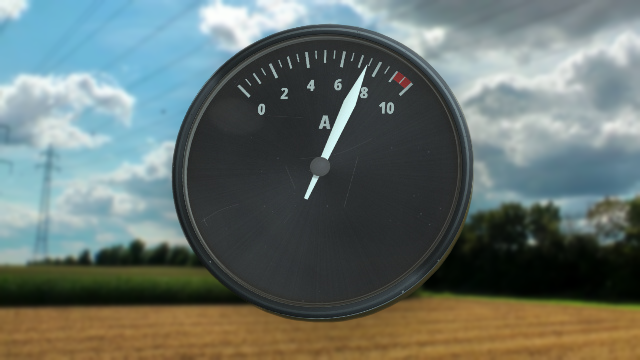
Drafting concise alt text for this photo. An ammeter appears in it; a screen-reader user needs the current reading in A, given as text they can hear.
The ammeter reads 7.5 A
